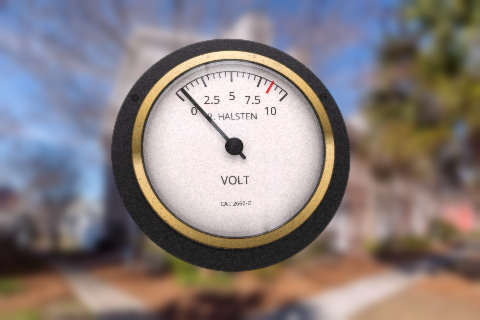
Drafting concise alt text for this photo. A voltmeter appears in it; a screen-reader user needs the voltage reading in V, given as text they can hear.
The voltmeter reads 0.5 V
